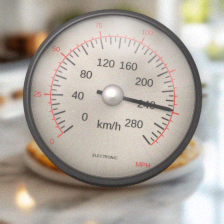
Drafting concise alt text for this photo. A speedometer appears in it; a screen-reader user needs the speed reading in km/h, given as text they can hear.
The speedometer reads 240 km/h
